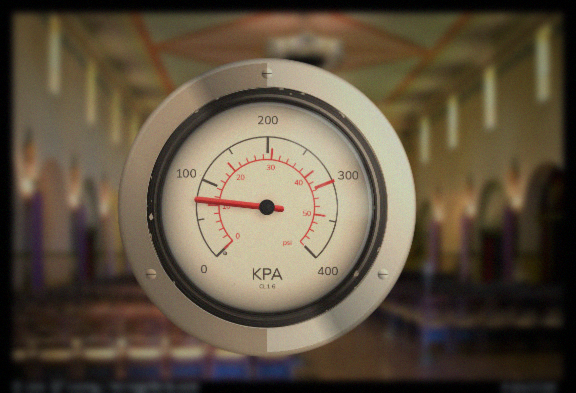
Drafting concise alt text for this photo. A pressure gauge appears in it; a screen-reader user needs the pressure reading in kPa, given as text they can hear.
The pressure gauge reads 75 kPa
